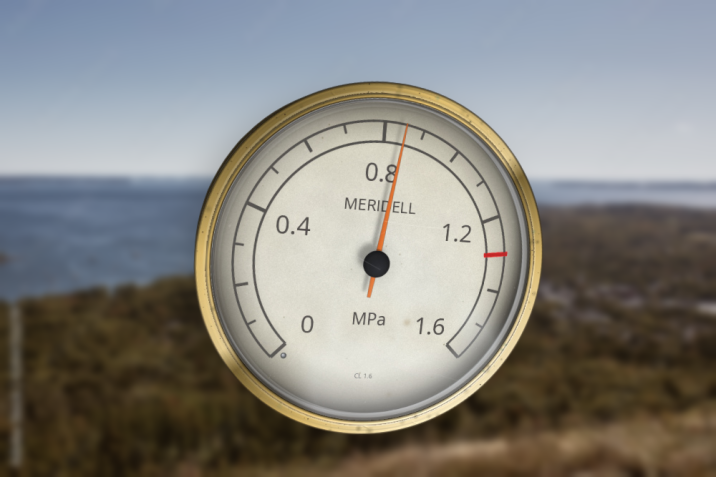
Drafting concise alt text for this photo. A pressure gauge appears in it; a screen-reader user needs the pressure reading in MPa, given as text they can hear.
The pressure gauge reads 0.85 MPa
